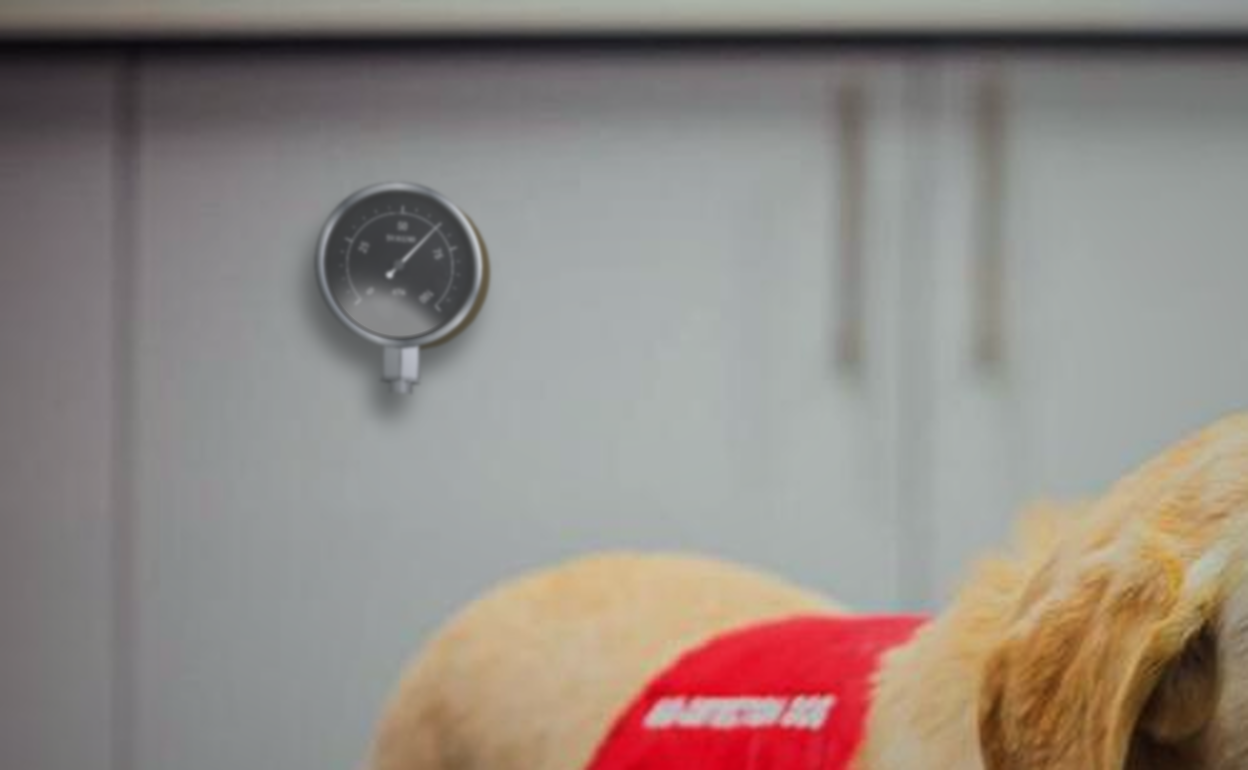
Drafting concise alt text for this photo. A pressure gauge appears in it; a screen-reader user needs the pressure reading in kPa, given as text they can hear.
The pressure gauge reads 65 kPa
